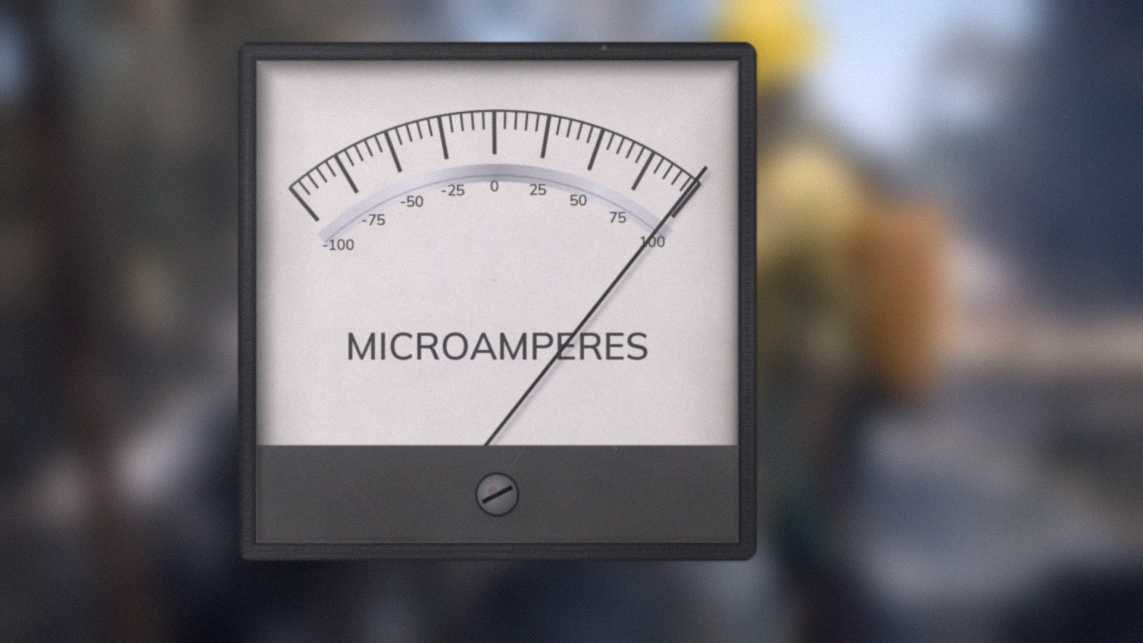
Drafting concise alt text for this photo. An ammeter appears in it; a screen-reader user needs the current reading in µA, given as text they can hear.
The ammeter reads 97.5 µA
